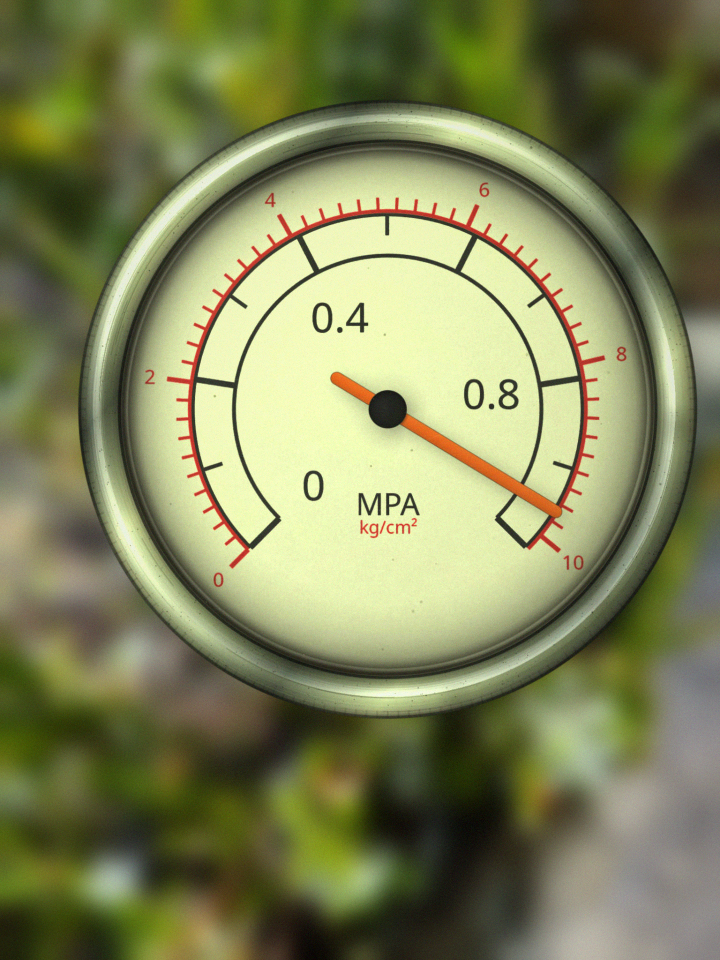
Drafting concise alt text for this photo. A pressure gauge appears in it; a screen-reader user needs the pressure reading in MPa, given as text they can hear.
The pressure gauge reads 0.95 MPa
